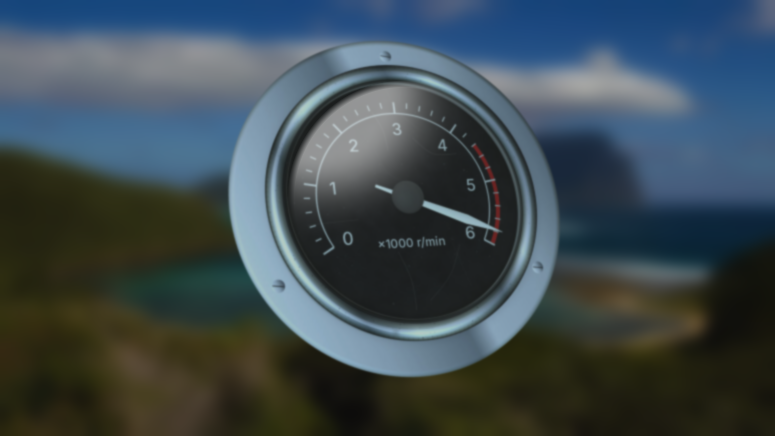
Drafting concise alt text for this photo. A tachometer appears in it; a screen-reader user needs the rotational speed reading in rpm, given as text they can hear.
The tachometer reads 5800 rpm
